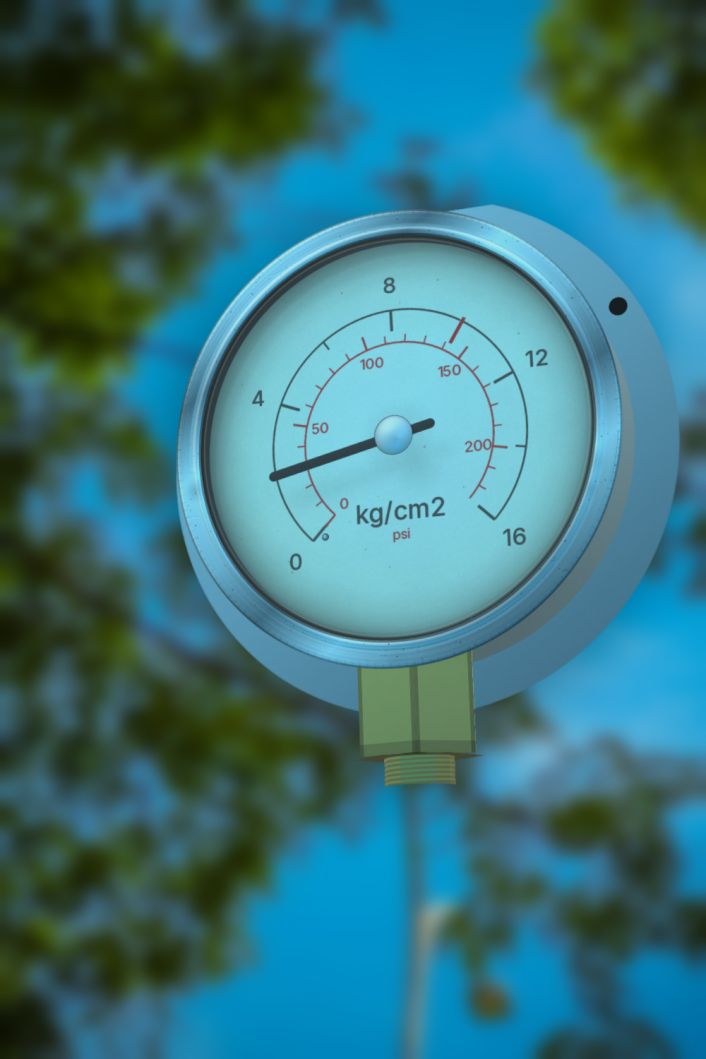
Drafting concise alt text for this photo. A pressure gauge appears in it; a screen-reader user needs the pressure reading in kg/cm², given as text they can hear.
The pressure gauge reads 2 kg/cm²
